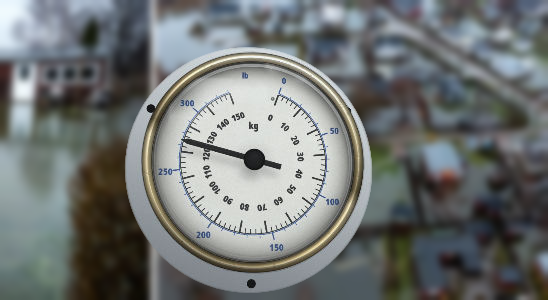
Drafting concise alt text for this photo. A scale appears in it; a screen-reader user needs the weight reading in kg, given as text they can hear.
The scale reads 124 kg
